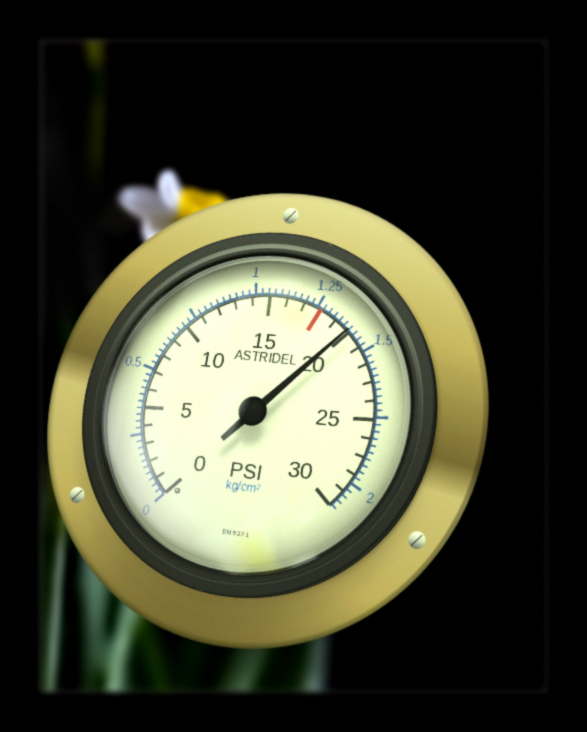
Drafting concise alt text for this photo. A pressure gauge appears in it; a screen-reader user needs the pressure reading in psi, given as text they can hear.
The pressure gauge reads 20 psi
